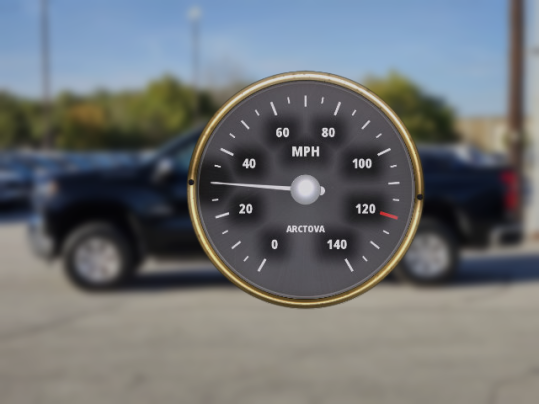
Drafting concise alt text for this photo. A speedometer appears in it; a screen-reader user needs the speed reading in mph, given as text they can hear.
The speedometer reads 30 mph
